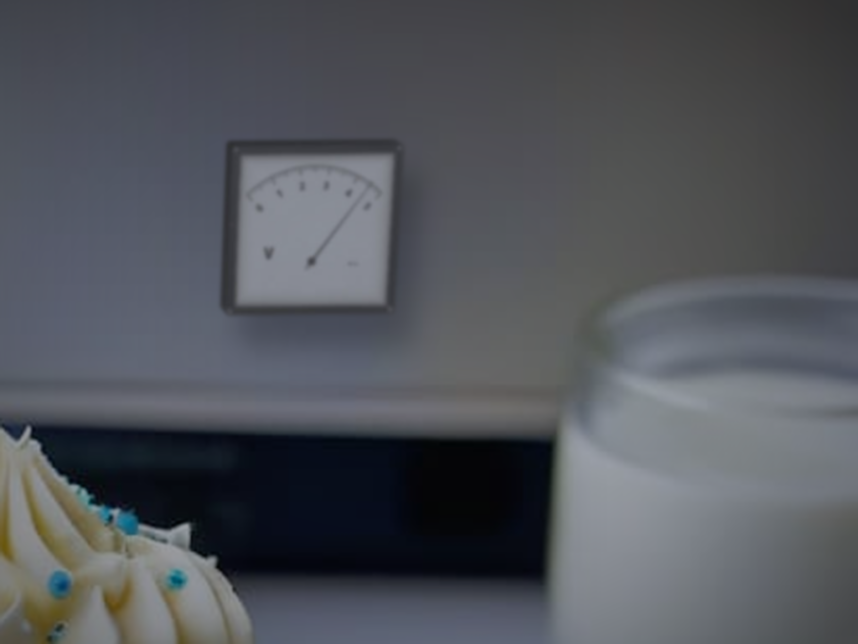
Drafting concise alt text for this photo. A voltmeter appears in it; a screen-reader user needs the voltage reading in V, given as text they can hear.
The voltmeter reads 4.5 V
